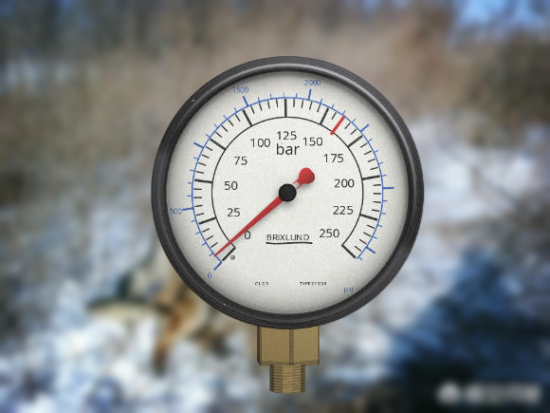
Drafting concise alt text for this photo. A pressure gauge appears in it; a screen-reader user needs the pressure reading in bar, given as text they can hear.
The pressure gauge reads 5 bar
